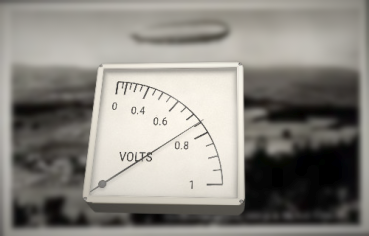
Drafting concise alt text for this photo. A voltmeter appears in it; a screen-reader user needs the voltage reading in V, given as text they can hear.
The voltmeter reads 0.75 V
